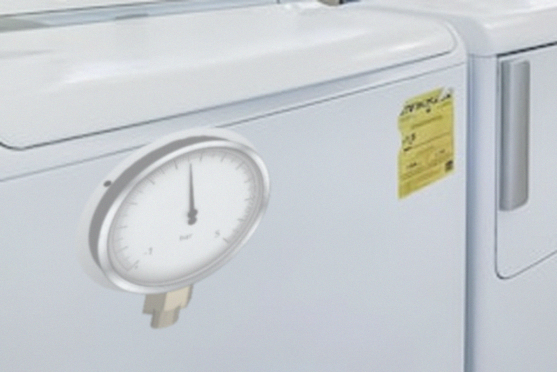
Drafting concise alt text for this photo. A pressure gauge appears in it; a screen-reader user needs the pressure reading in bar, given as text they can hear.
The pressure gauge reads 1.75 bar
